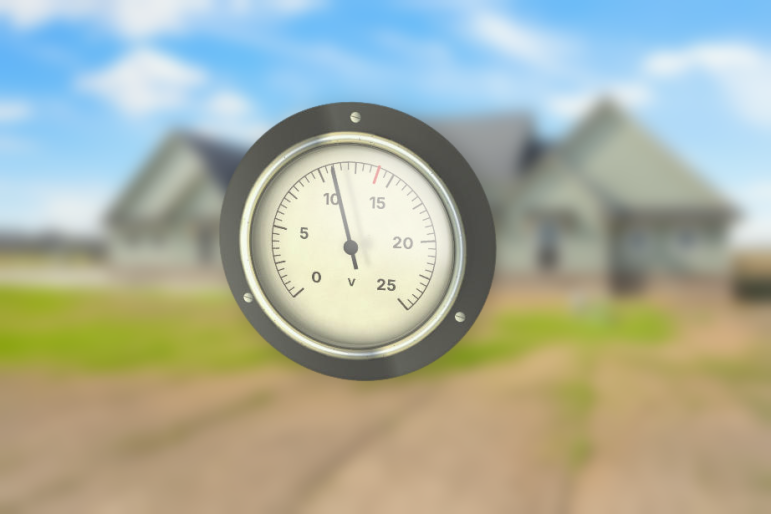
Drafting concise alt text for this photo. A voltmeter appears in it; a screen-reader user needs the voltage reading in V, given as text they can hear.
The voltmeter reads 11 V
